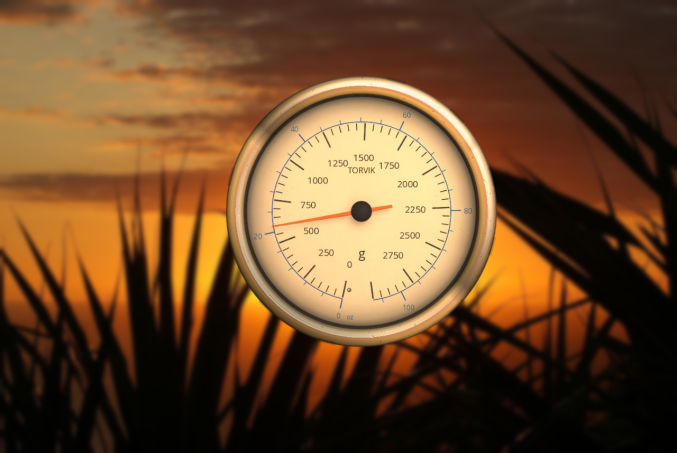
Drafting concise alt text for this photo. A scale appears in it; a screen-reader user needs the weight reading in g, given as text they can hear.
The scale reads 600 g
